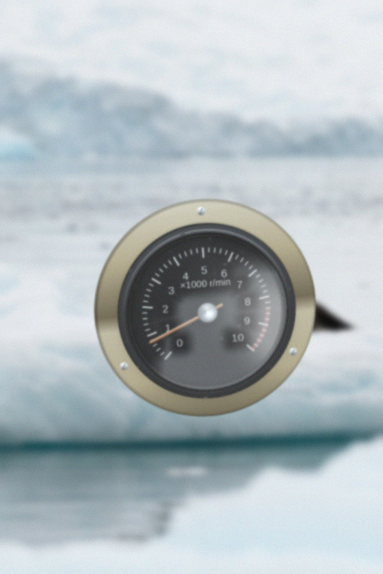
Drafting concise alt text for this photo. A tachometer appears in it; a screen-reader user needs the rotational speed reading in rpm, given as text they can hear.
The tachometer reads 800 rpm
